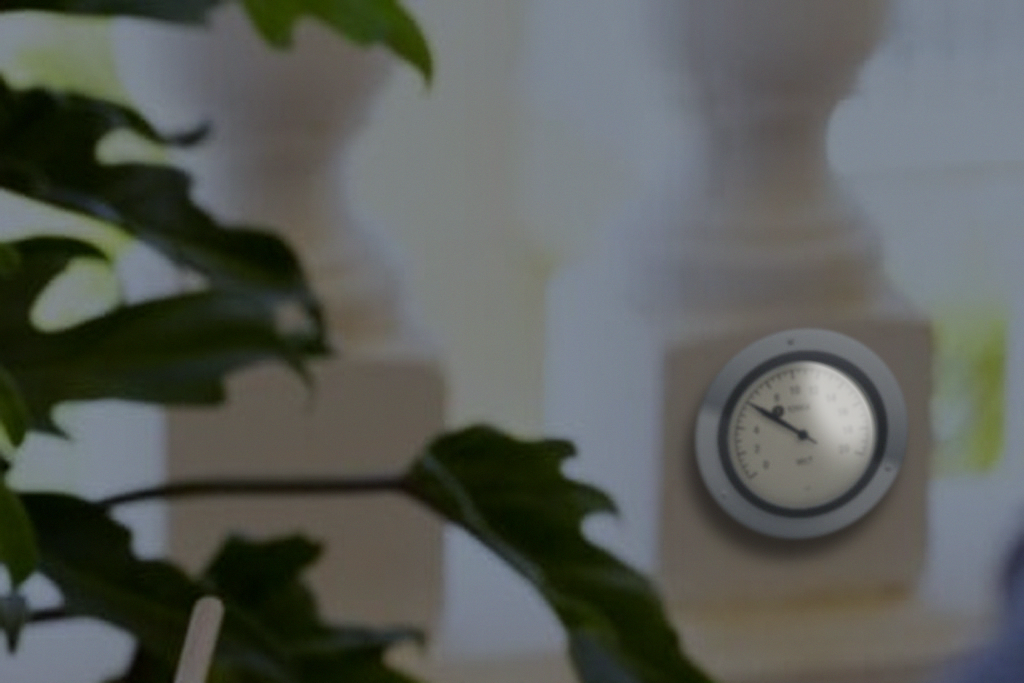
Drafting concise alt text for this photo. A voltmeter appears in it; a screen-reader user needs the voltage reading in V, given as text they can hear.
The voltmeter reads 6 V
